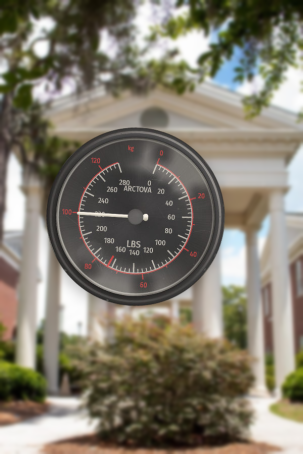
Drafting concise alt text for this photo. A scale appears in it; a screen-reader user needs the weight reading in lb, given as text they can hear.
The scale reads 220 lb
